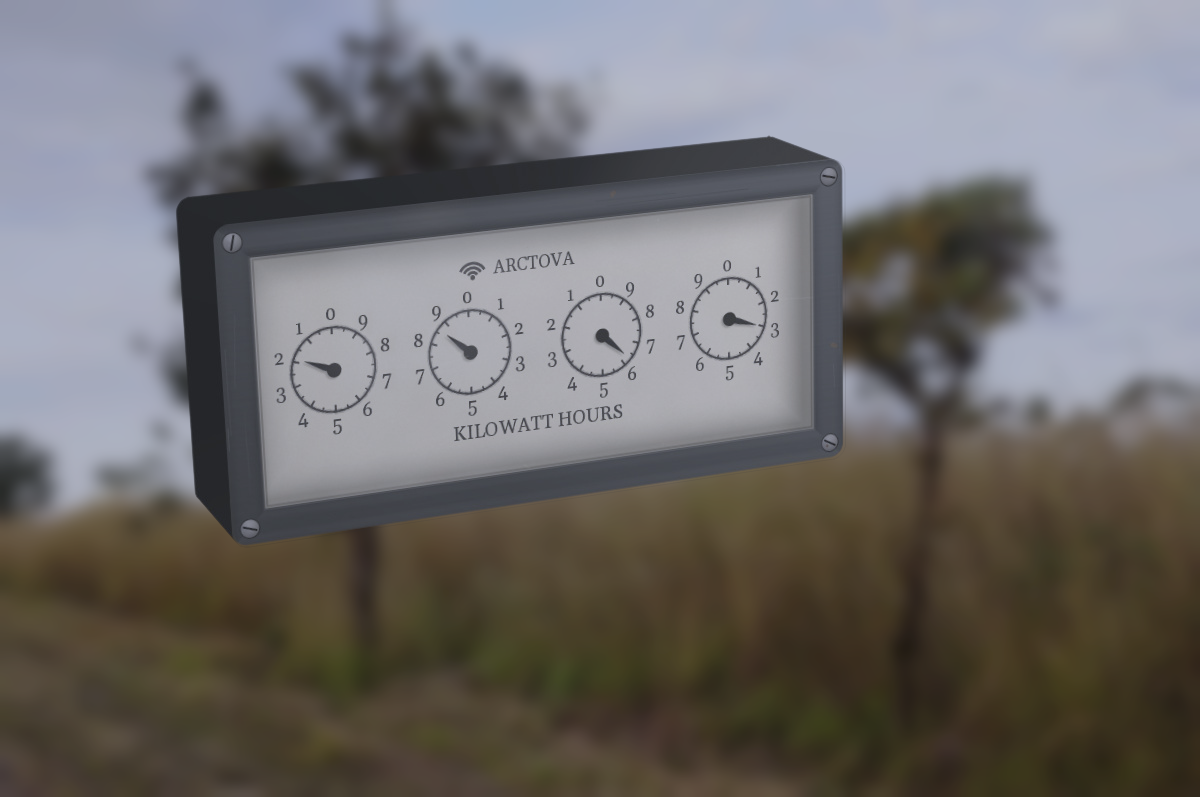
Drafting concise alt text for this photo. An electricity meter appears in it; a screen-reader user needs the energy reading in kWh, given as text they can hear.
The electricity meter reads 1863 kWh
